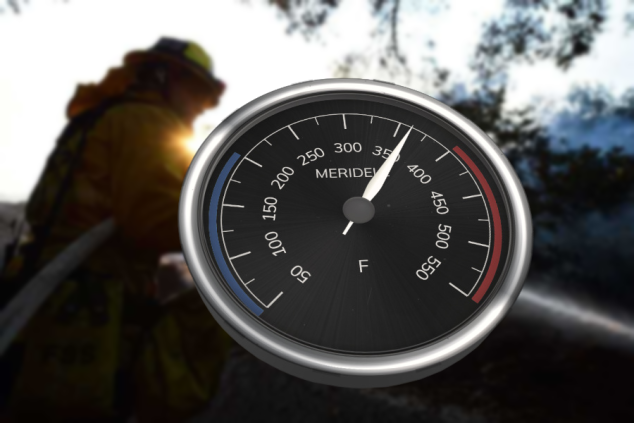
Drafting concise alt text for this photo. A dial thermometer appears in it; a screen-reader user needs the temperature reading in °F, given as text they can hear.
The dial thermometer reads 362.5 °F
